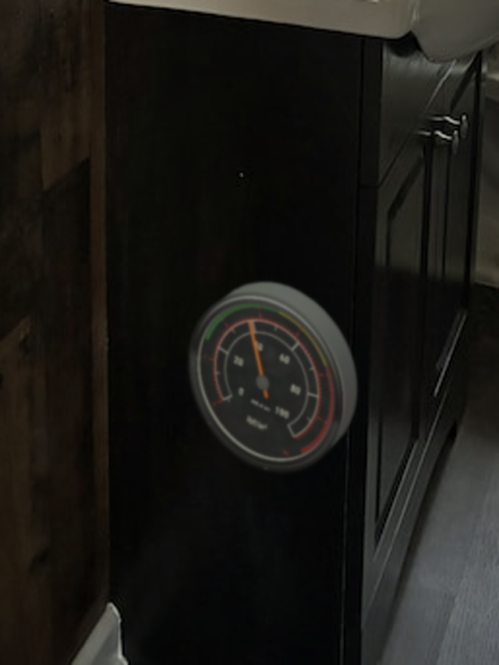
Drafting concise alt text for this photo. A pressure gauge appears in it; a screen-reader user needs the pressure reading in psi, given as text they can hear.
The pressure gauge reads 40 psi
